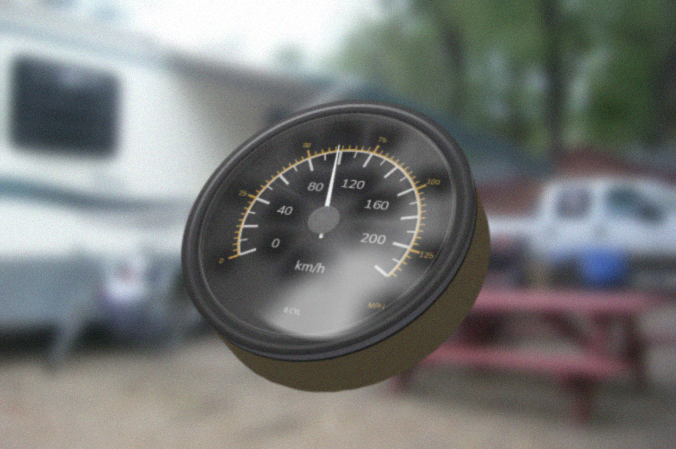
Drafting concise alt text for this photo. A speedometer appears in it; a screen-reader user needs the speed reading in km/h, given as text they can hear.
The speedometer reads 100 km/h
